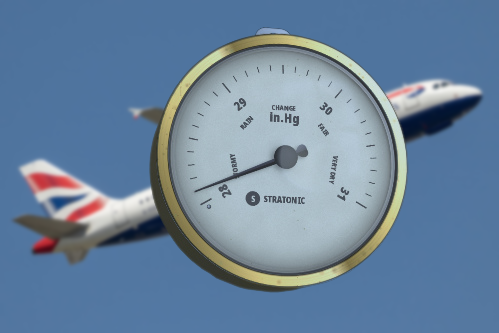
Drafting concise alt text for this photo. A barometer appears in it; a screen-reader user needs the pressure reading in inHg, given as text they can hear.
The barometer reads 28.1 inHg
